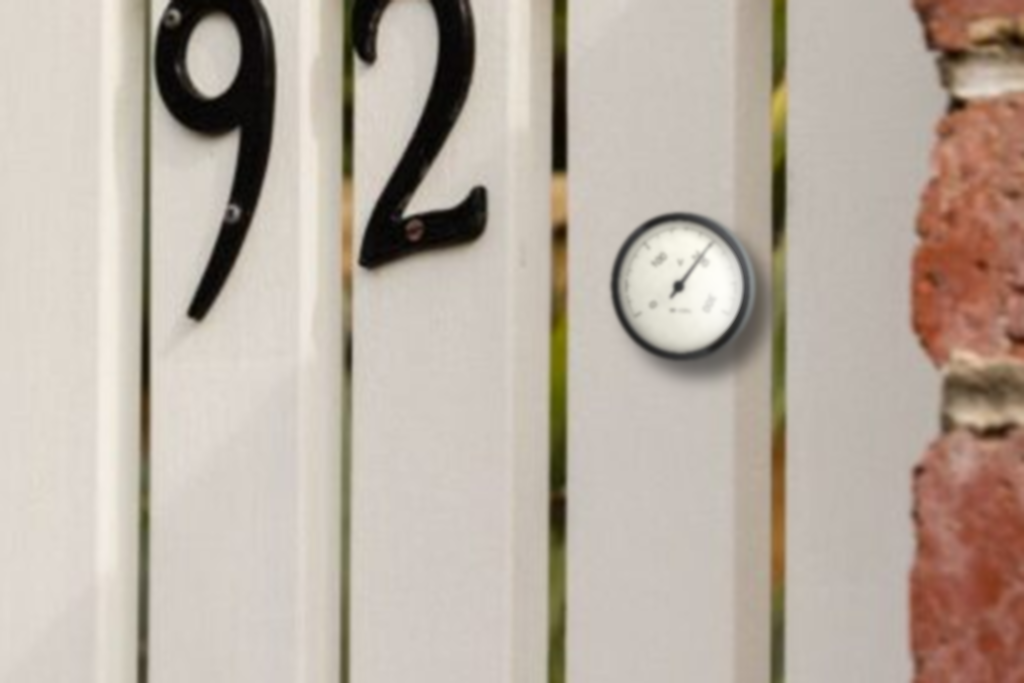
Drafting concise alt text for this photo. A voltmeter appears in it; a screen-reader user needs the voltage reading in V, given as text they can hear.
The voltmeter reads 200 V
